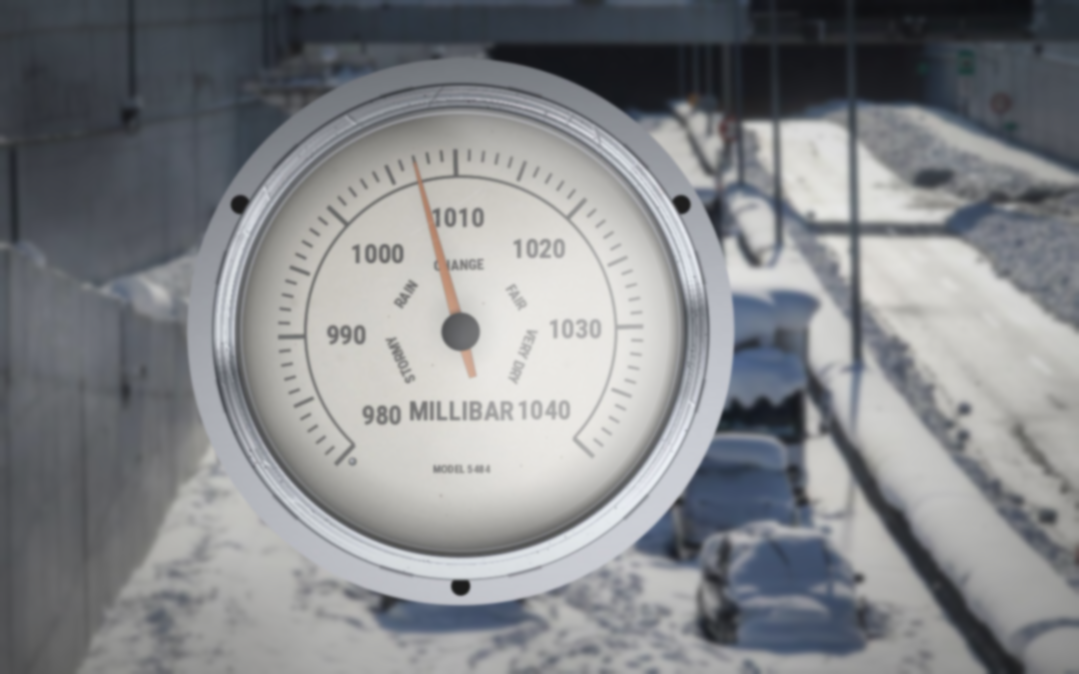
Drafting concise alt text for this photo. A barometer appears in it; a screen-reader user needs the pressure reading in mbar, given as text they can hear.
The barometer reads 1007 mbar
